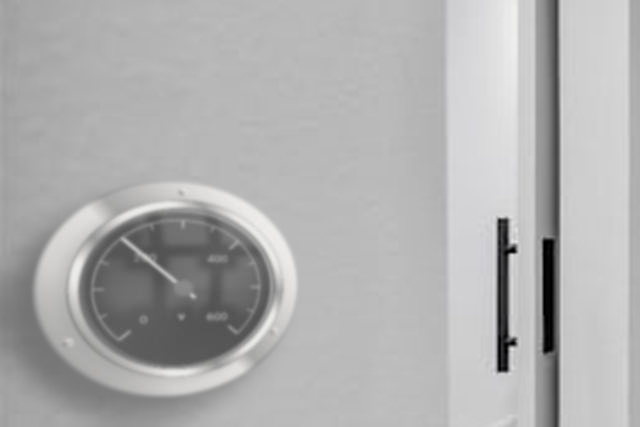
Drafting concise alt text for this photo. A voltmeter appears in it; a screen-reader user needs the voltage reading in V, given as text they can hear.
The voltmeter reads 200 V
